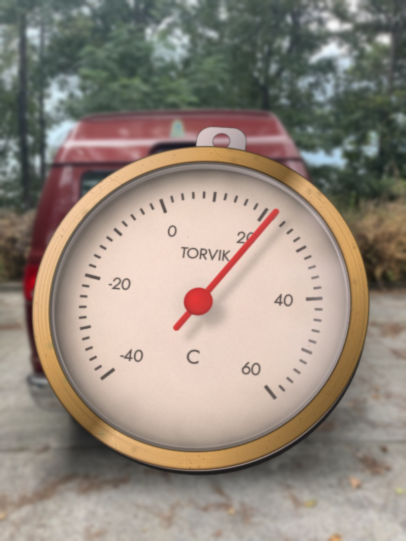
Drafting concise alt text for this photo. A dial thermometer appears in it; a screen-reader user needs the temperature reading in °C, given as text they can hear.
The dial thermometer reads 22 °C
